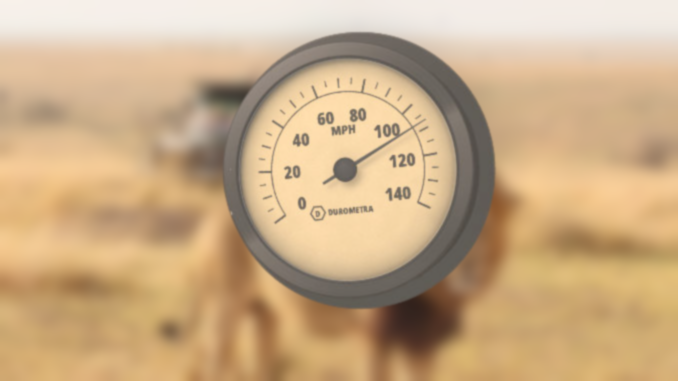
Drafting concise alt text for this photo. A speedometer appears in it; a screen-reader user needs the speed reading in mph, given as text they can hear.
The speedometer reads 107.5 mph
